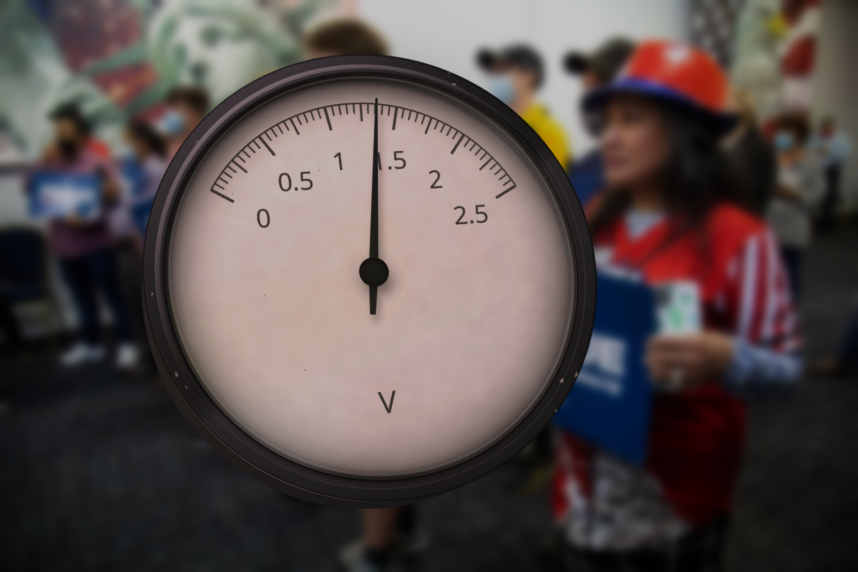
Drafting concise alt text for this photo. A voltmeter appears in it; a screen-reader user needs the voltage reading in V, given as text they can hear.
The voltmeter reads 1.35 V
